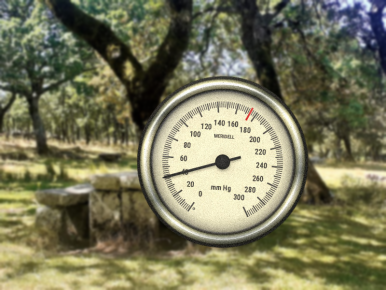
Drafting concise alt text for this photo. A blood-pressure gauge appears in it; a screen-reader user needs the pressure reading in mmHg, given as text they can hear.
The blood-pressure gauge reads 40 mmHg
